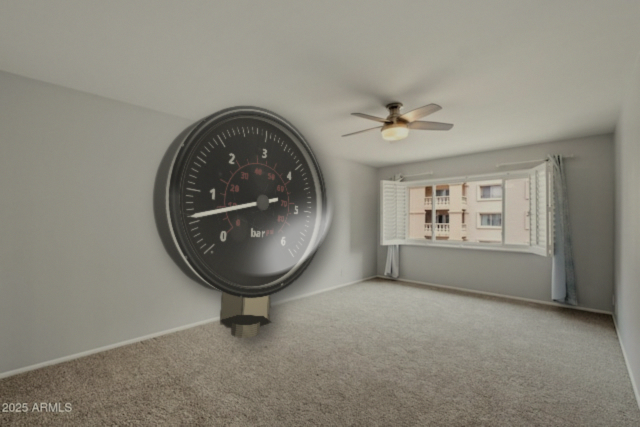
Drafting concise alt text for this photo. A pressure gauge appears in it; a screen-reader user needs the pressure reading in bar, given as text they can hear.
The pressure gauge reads 0.6 bar
